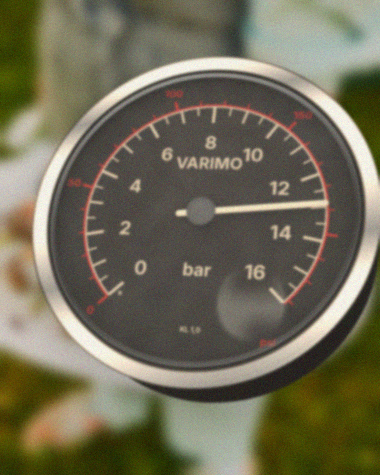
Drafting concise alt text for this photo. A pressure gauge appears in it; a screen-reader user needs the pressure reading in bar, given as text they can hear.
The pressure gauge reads 13 bar
